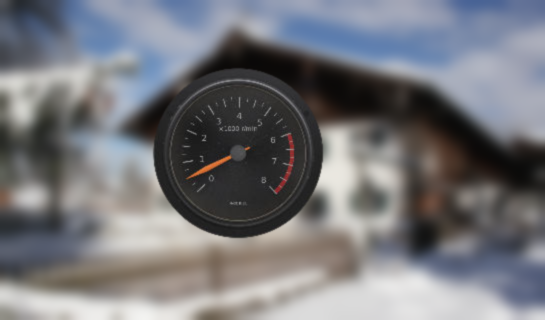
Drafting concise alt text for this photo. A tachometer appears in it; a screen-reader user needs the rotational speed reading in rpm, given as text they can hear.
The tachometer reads 500 rpm
